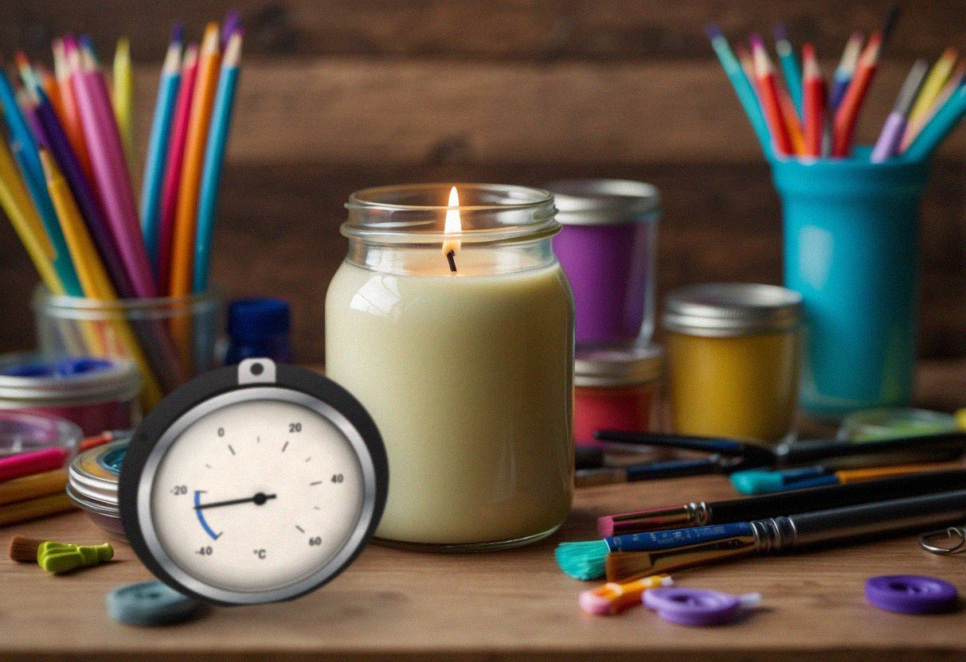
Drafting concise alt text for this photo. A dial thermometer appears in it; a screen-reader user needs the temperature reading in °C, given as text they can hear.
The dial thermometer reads -25 °C
